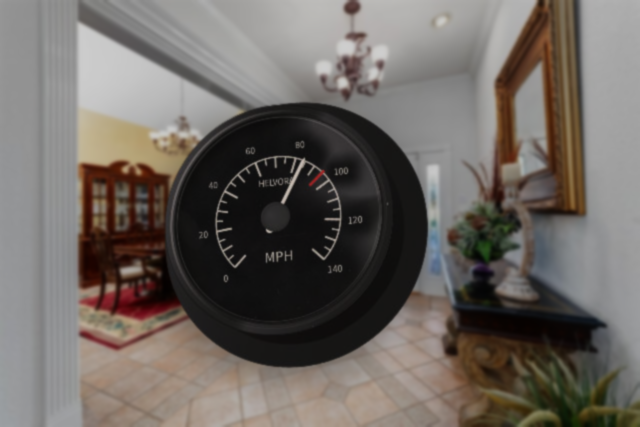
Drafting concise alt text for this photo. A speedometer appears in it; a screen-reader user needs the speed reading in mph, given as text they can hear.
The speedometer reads 85 mph
